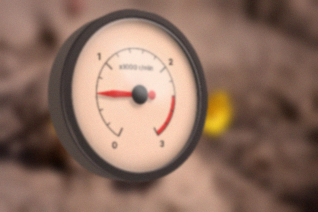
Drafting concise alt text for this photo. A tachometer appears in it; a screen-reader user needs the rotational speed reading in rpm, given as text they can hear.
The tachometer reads 600 rpm
